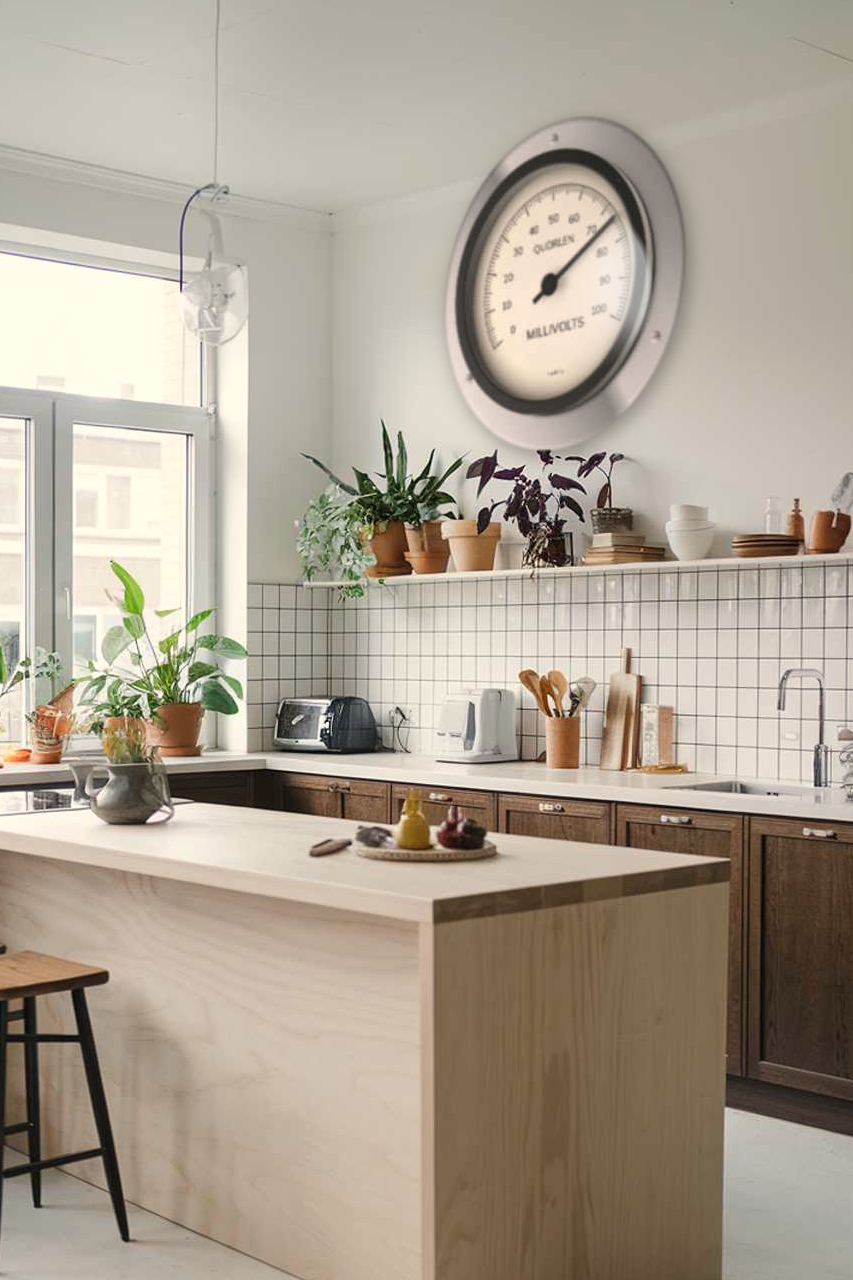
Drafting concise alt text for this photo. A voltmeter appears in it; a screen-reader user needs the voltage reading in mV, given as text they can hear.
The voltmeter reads 75 mV
